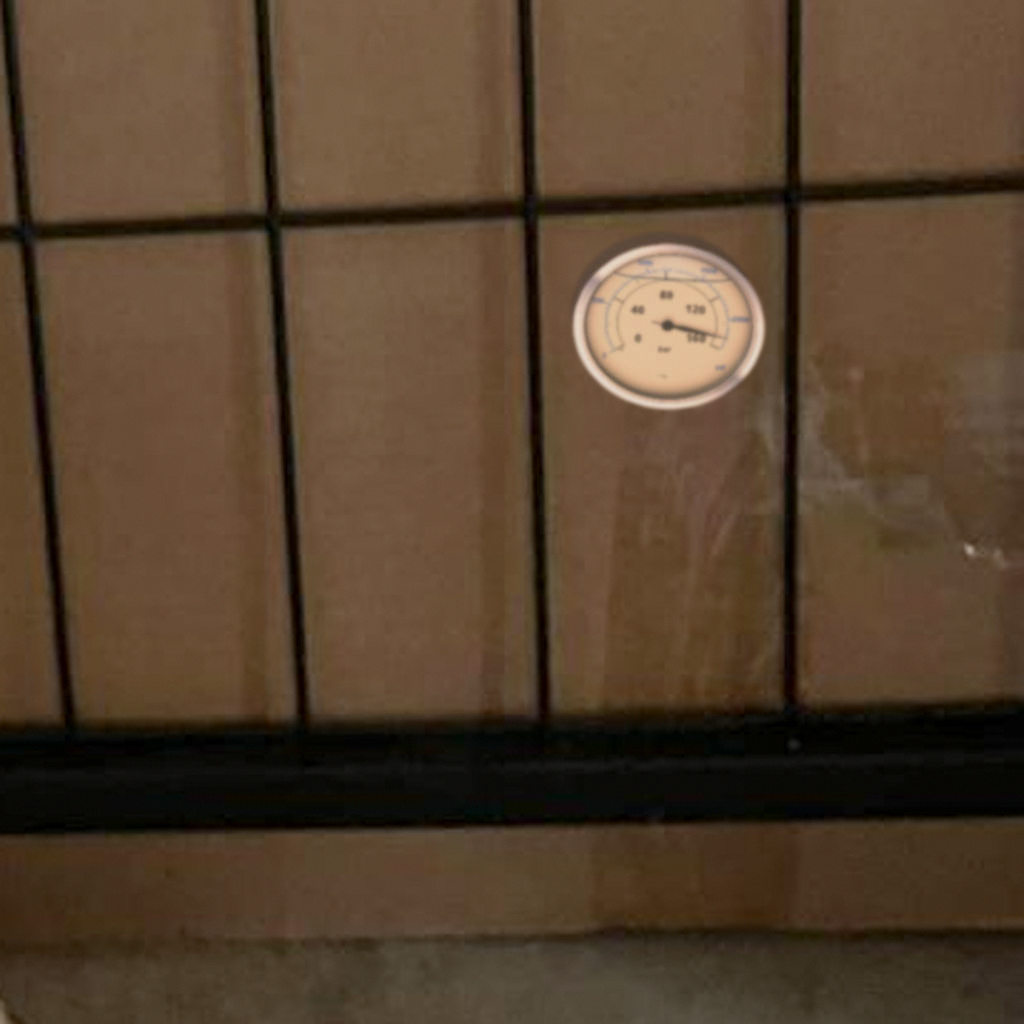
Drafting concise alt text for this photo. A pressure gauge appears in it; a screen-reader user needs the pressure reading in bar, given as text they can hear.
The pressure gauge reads 150 bar
